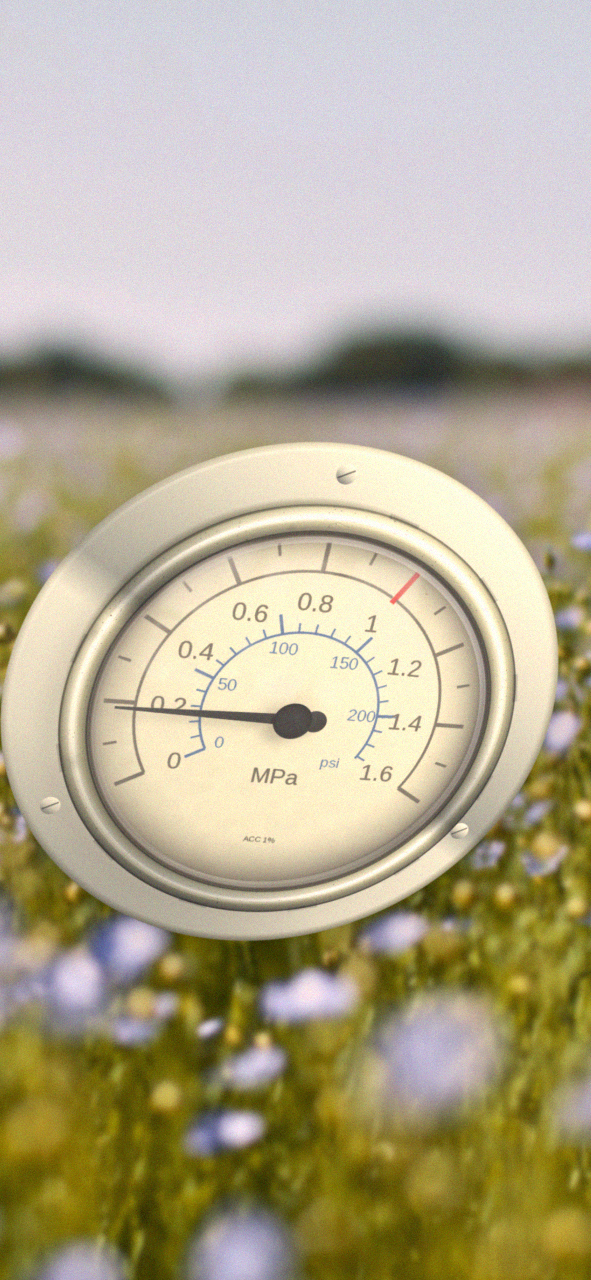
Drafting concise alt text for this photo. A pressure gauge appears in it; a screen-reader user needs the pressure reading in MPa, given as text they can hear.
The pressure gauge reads 0.2 MPa
